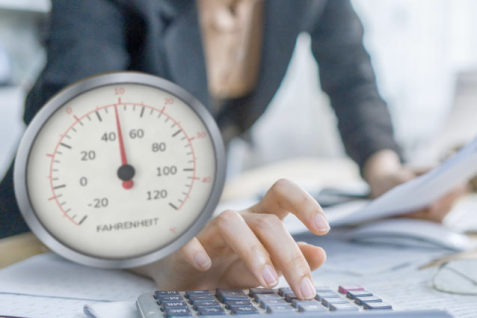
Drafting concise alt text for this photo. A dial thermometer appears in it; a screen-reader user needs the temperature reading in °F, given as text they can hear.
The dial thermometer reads 48 °F
